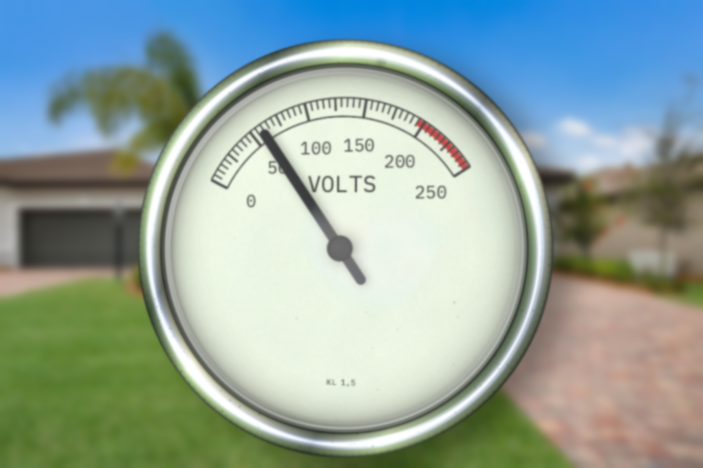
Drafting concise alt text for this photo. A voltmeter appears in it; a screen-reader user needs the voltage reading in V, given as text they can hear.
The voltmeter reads 60 V
